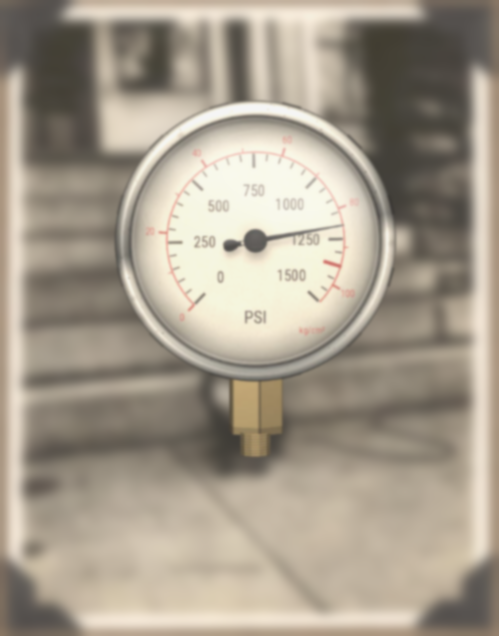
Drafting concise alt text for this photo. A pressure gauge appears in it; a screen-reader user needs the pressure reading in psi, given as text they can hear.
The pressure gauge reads 1200 psi
